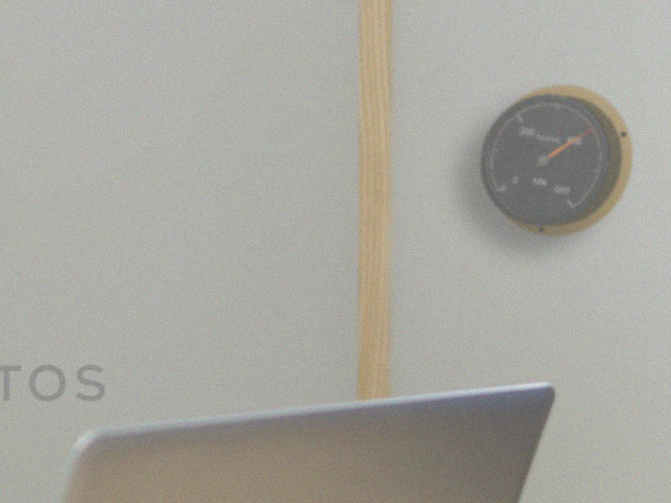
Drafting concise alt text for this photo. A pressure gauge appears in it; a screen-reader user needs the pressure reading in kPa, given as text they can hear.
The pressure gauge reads 400 kPa
